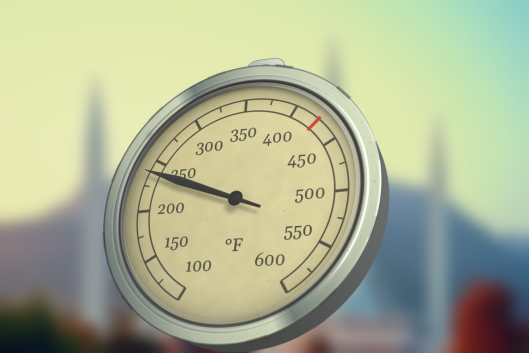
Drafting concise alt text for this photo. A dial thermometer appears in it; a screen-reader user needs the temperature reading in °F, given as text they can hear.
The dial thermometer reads 237.5 °F
